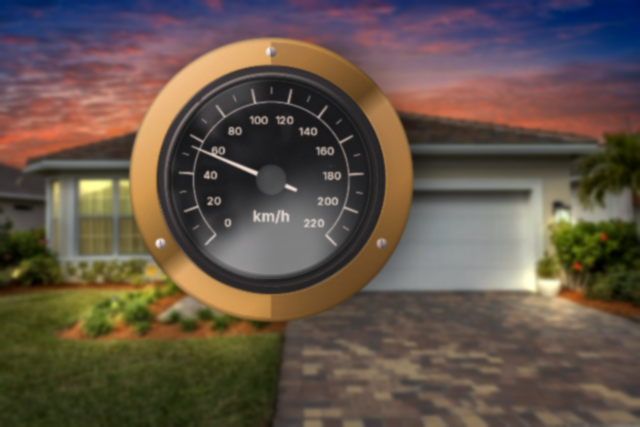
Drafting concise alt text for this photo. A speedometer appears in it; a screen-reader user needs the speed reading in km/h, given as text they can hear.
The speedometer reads 55 km/h
